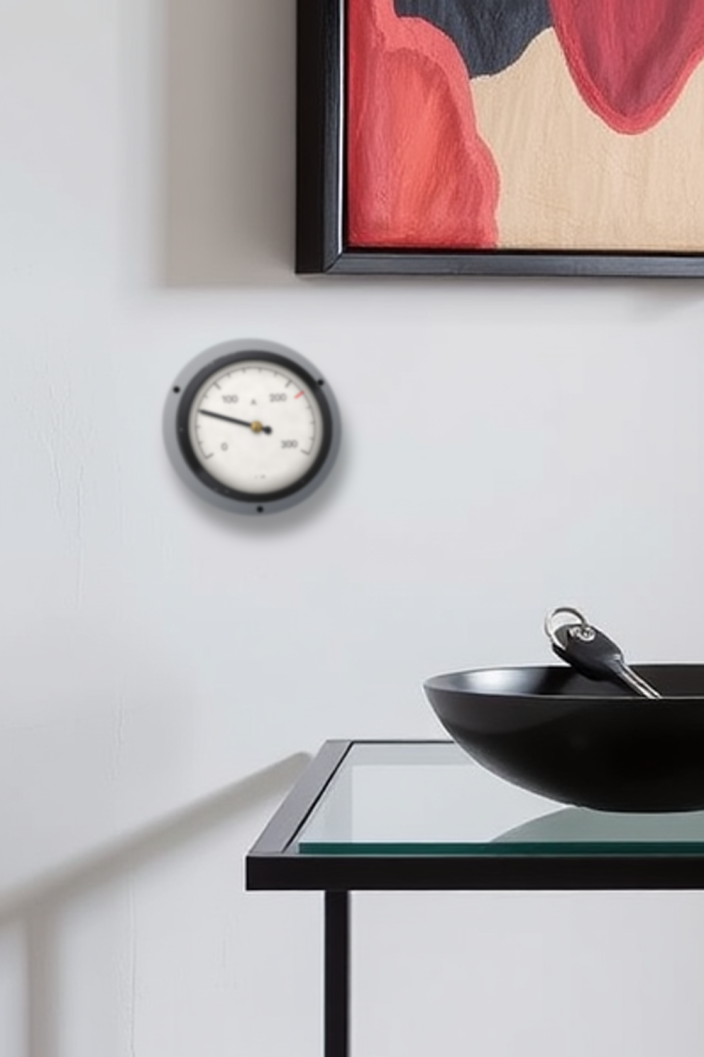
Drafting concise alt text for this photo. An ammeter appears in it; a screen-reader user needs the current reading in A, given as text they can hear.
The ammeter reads 60 A
